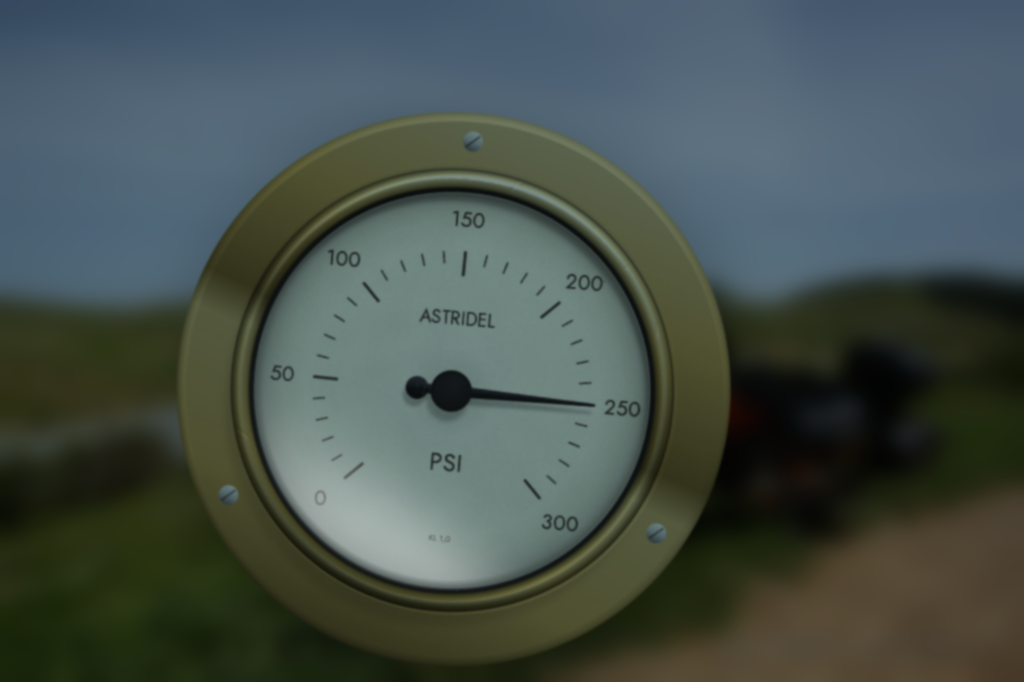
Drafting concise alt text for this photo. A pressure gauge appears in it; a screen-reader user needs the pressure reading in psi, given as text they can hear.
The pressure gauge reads 250 psi
